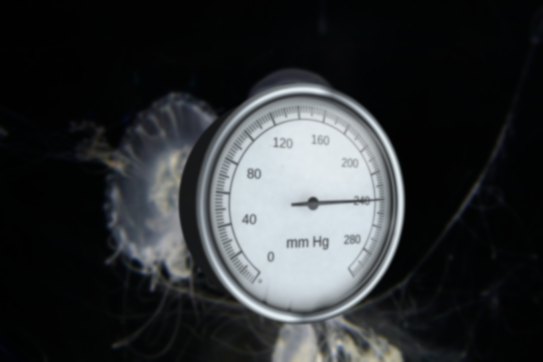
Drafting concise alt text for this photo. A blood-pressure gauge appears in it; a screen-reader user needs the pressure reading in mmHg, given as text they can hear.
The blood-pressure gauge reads 240 mmHg
